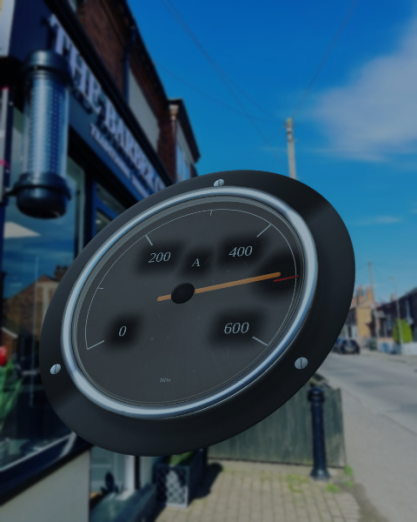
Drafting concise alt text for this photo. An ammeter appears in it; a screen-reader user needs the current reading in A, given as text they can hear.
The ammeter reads 500 A
